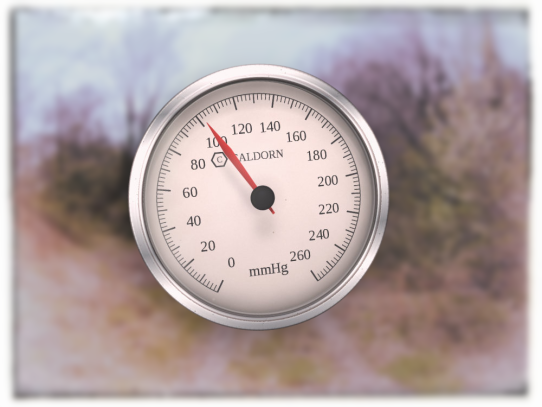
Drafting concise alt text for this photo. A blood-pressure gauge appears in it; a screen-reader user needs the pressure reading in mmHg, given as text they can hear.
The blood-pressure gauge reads 102 mmHg
